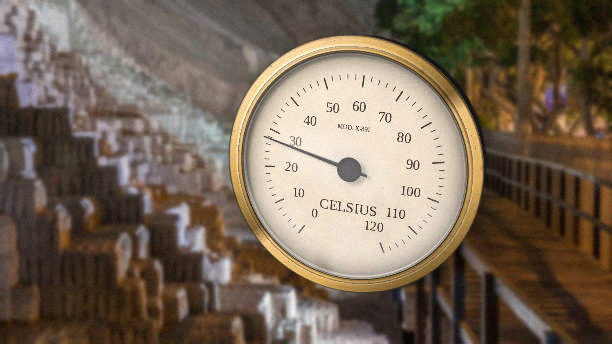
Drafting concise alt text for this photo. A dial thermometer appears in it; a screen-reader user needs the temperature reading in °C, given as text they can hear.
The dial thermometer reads 28 °C
